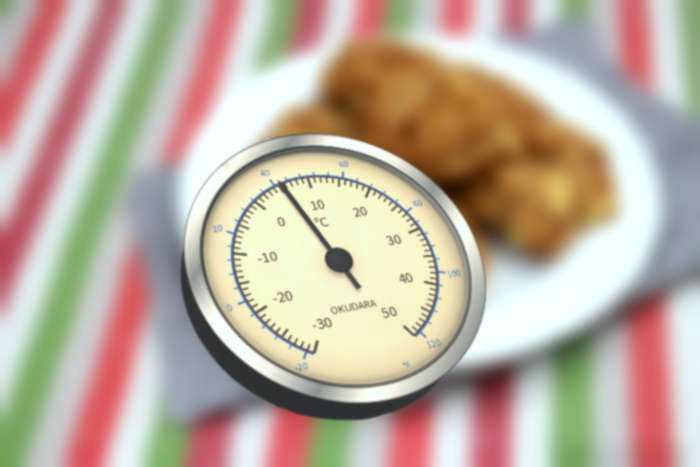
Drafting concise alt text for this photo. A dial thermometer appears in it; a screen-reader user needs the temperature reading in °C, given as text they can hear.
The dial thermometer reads 5 °C
